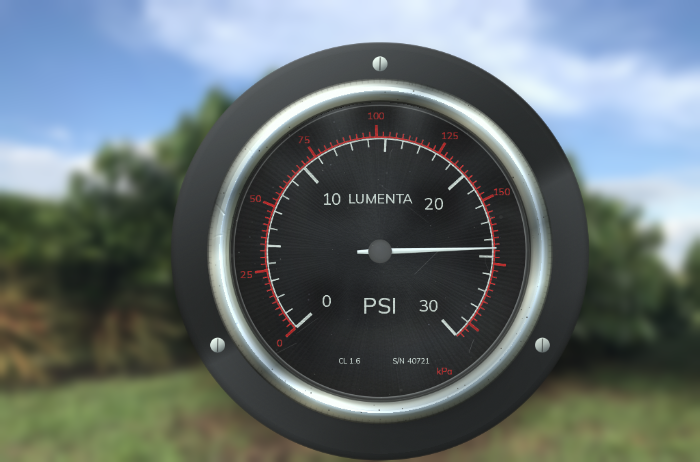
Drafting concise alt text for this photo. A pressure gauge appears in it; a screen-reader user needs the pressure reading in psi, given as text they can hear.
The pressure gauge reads 24.5 psi
